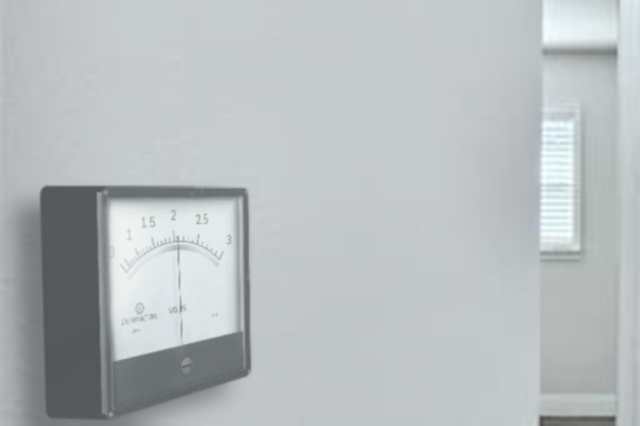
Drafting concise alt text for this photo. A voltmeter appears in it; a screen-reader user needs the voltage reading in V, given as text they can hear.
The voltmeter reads 2 V
